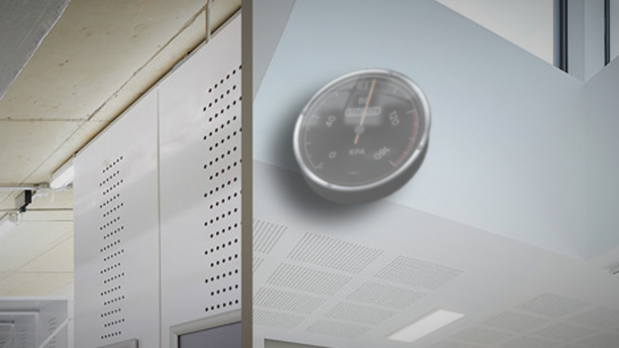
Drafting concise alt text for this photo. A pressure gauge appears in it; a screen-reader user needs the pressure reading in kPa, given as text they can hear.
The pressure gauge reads 85 kPa
